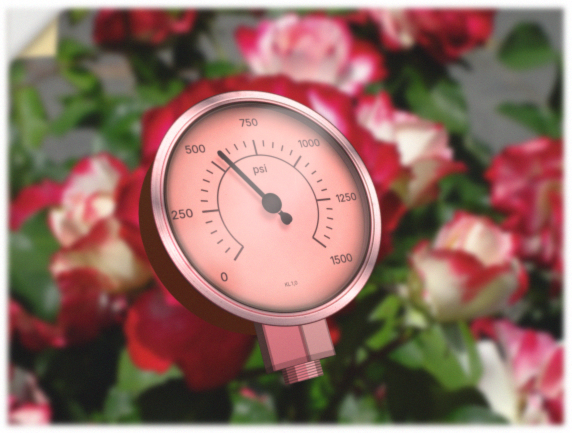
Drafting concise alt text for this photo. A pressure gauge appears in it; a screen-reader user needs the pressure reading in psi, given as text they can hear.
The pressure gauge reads 550 psi
